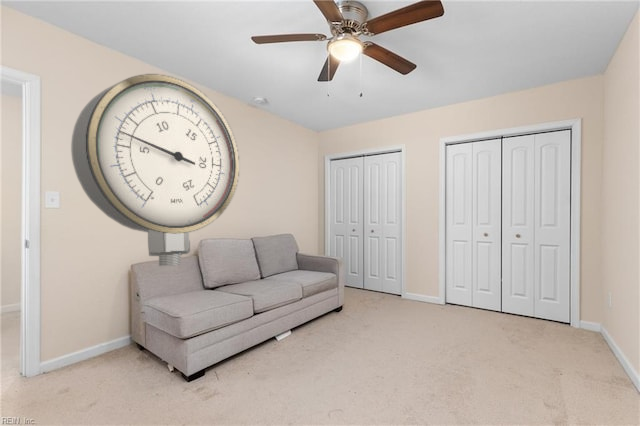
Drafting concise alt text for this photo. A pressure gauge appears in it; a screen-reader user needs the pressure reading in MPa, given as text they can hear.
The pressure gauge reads 6 MPa
